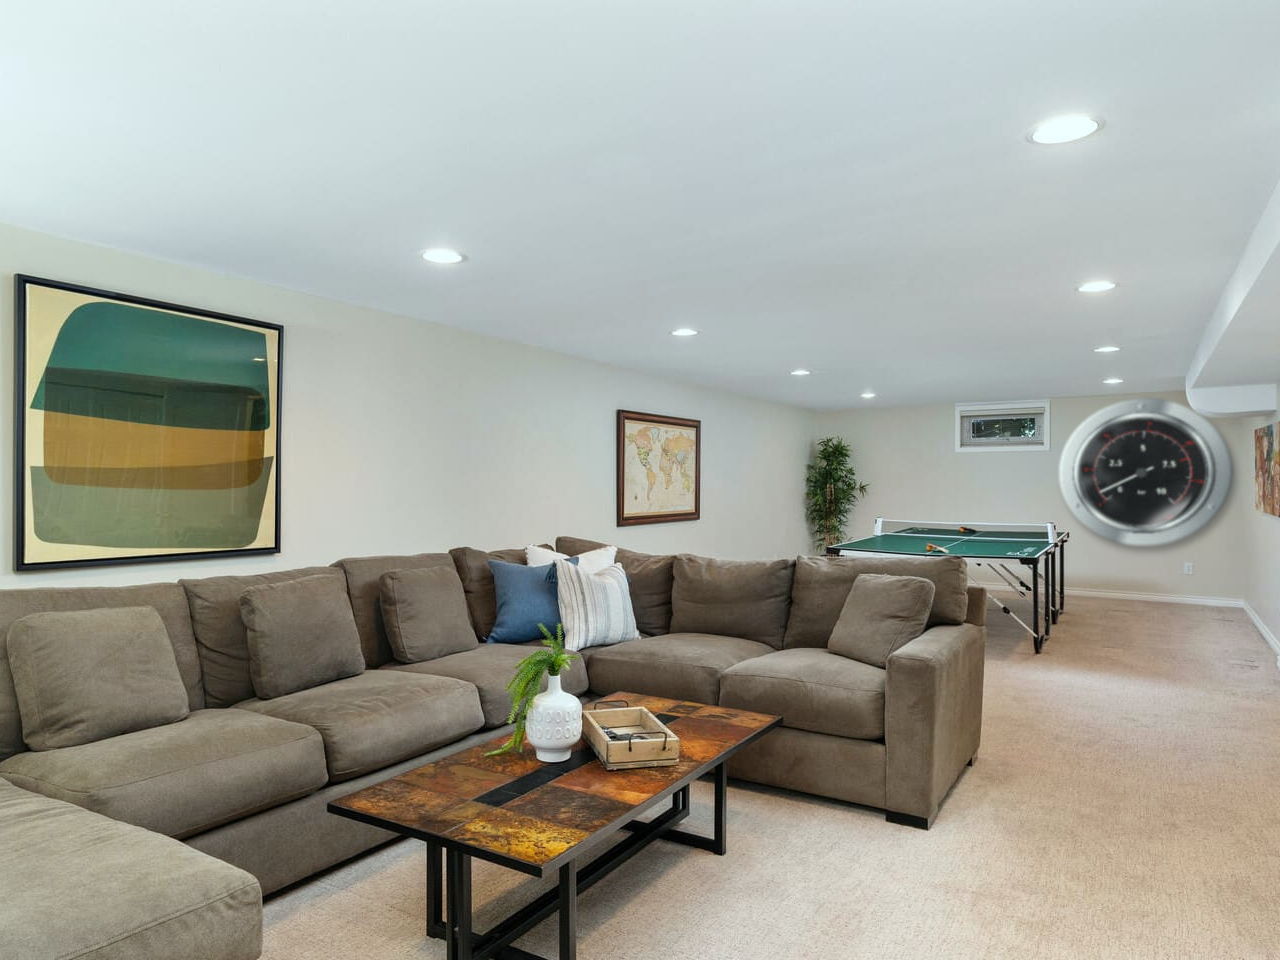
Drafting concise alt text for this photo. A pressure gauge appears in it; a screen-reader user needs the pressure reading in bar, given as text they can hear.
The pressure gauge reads 0.5 bar
